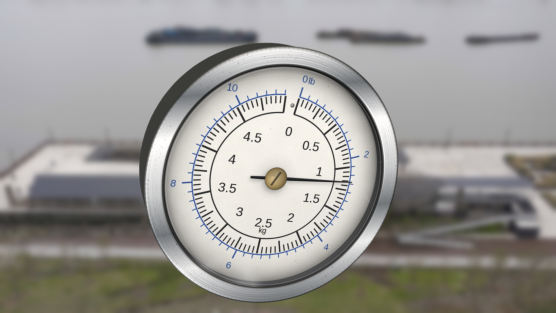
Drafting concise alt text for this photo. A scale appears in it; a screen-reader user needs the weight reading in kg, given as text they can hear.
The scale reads 1.15 kg
